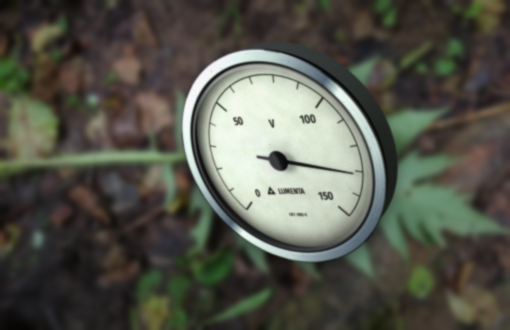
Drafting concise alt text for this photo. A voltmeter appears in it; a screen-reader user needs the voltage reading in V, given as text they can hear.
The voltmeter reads 130 V
